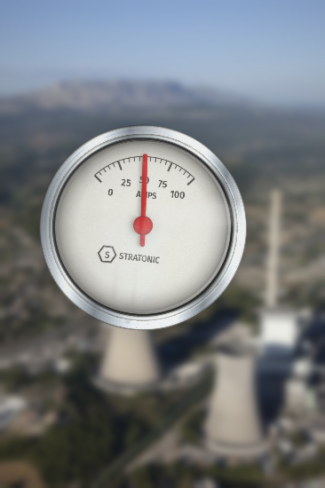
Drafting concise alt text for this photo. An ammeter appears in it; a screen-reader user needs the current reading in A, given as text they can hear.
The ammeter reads 50 A
